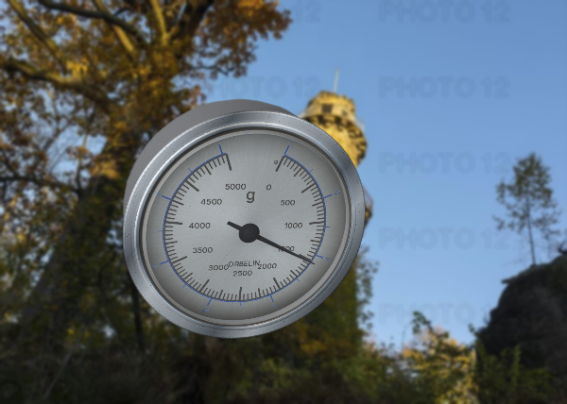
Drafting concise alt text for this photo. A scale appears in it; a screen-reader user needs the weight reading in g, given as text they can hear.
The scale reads 1500 g
